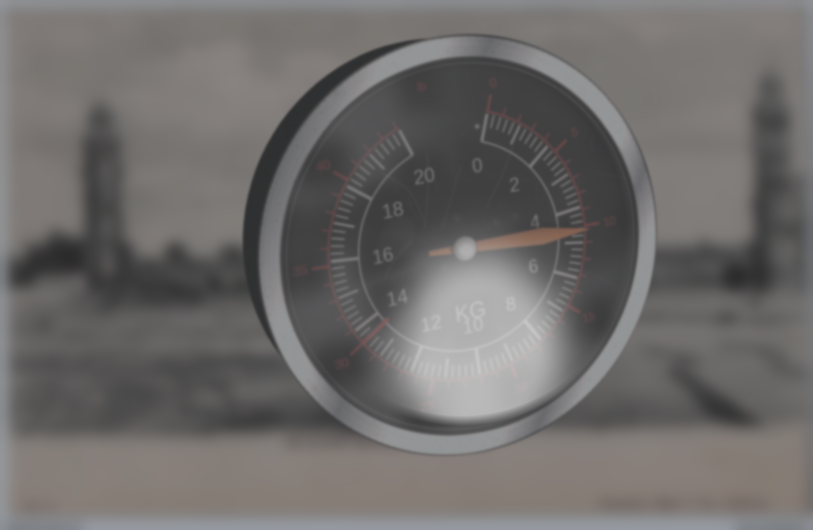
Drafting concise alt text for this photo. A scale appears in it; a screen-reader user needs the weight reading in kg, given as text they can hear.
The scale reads 4.6 kg
